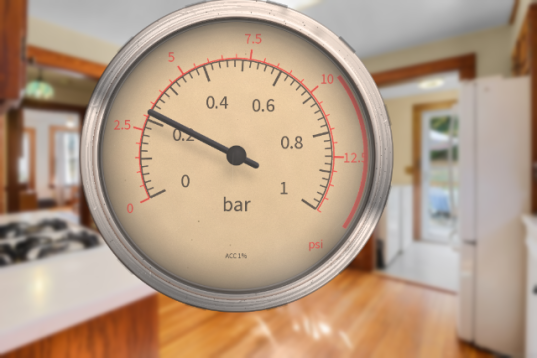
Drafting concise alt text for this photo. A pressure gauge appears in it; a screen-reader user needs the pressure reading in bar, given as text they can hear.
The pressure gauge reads 0.22 bar
